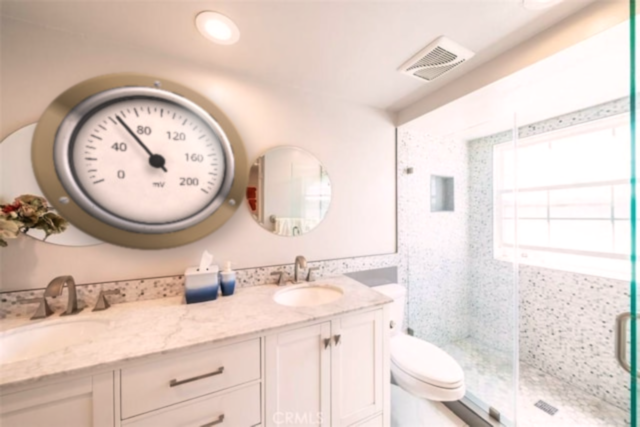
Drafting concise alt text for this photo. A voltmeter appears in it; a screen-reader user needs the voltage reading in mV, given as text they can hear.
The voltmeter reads 65 mV
